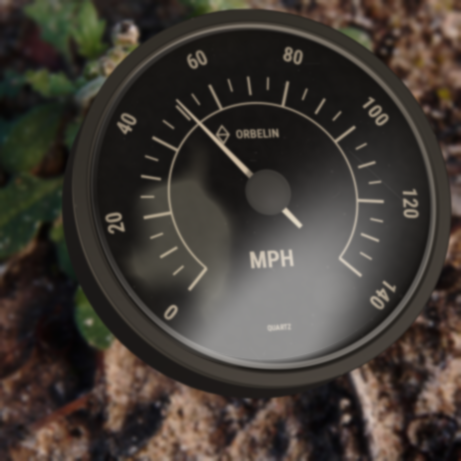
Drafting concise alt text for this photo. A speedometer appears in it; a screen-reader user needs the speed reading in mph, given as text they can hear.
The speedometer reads 50 mph
